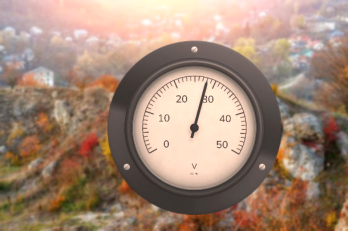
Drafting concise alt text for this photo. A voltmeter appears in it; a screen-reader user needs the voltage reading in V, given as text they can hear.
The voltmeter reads 28 V
